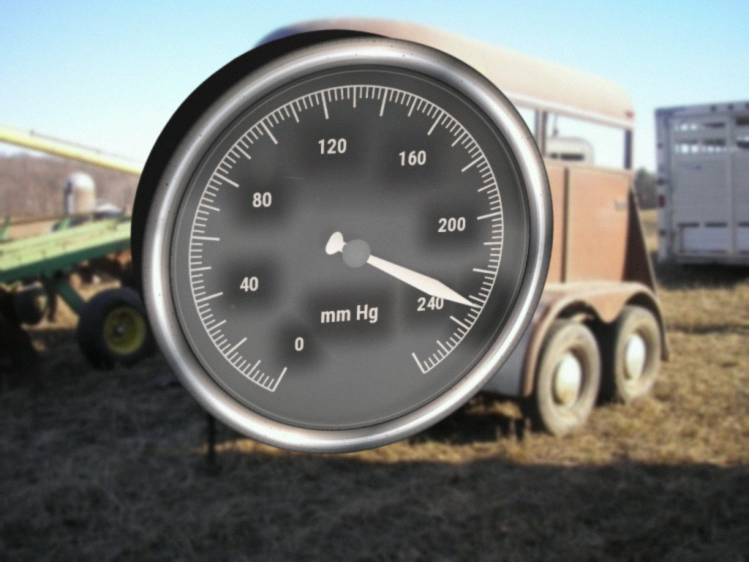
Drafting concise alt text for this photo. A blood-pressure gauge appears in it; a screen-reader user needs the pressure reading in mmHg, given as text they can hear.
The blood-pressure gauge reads 232 mmHg
